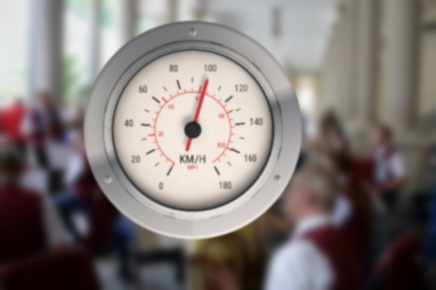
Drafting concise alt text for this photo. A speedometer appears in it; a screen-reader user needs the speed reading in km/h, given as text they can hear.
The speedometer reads 100 km/h
